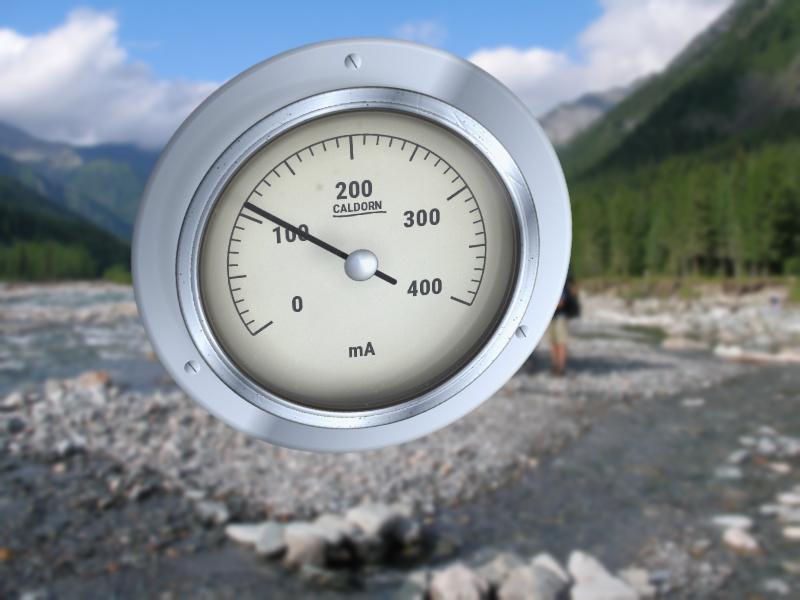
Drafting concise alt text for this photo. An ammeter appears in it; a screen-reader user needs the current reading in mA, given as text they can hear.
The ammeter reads 110 mA
